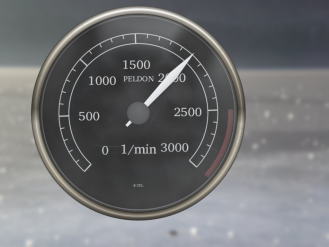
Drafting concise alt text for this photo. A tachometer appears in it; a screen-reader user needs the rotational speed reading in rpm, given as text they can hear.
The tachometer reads 2000 rpm
